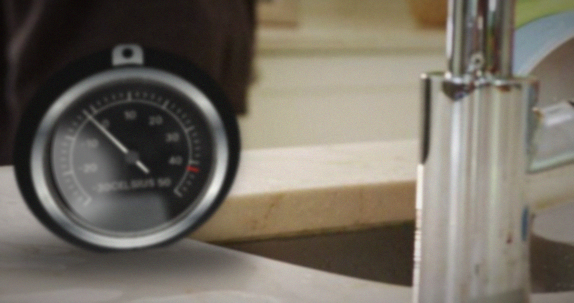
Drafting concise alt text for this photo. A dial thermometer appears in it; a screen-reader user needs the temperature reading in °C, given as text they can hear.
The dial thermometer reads -2 °C
